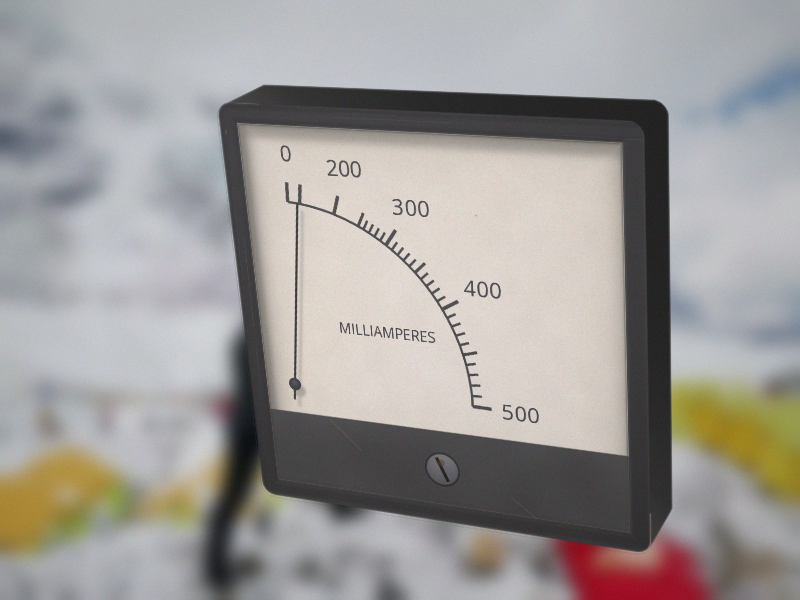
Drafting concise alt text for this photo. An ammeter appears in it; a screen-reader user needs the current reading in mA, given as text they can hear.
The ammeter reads 100 mA
